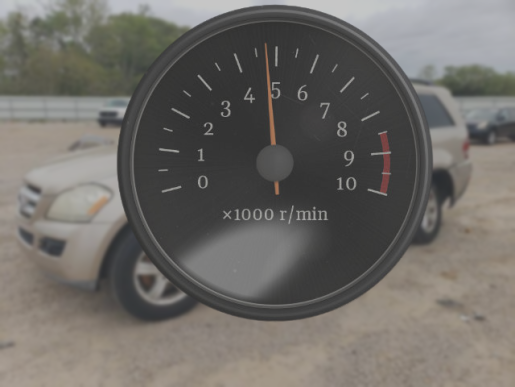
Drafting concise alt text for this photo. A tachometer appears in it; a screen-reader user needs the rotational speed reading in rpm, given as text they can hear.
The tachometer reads 4750 rpm
